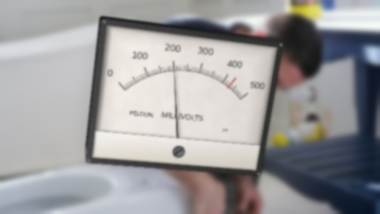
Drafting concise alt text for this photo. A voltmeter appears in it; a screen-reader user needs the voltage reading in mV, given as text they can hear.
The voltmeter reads 200 mV
